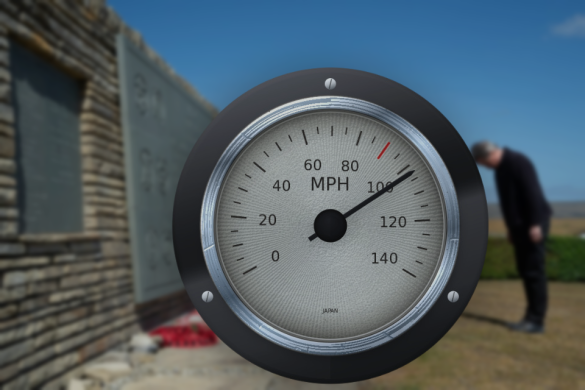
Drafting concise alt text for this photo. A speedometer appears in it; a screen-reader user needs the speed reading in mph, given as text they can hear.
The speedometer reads 102.5 mph
